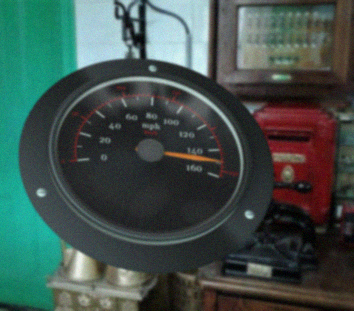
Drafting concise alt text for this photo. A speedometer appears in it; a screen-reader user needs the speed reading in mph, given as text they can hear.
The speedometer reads 150 mph
